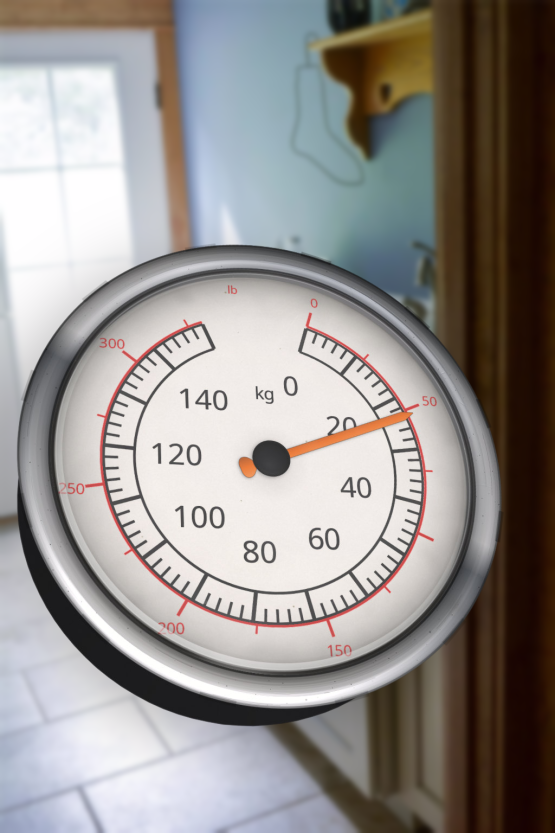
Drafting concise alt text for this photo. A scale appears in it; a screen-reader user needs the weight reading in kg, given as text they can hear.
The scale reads 24 kg
